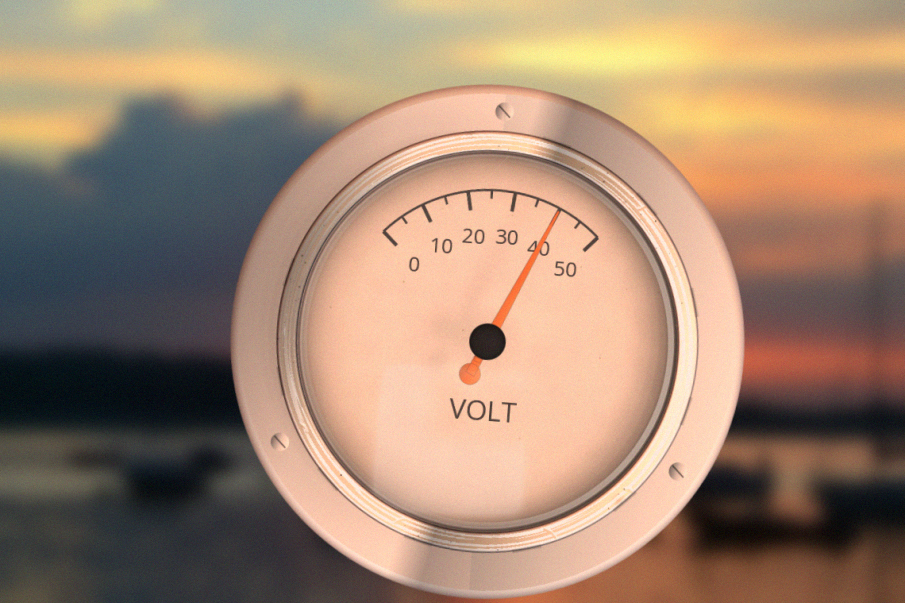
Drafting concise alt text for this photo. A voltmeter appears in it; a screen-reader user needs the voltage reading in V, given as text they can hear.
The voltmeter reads 40 V
